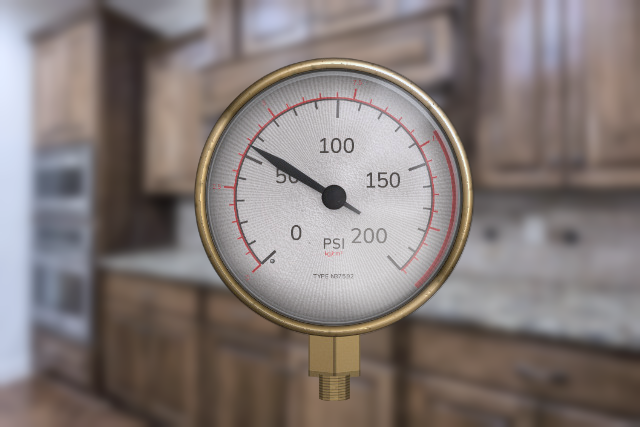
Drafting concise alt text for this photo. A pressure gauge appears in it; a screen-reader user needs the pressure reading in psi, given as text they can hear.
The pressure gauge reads 55 psi
